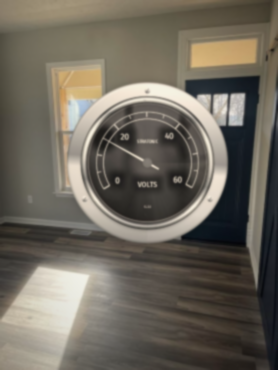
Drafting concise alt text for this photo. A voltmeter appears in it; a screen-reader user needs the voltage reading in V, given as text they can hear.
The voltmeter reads 15 V
